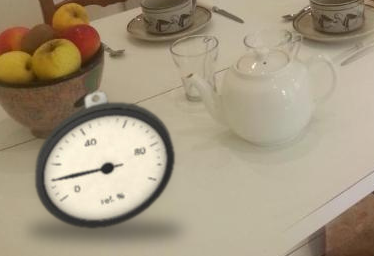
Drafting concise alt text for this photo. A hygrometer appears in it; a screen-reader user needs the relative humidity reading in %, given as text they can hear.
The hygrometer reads 12 %
